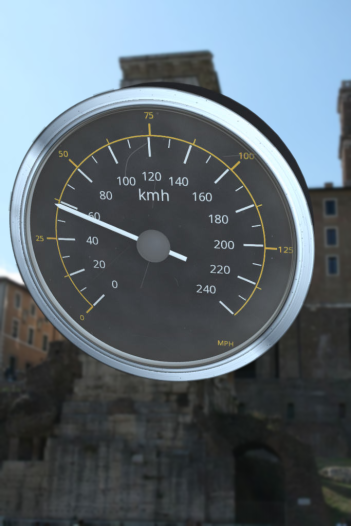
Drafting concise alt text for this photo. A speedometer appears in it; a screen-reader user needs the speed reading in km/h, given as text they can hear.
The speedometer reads 60 km/h
